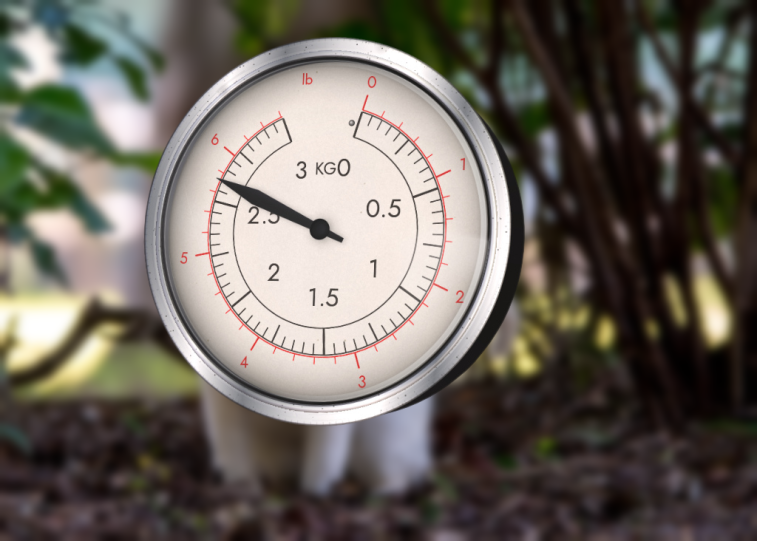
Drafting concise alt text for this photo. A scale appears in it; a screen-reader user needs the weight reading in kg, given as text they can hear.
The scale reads 2.6 kg
